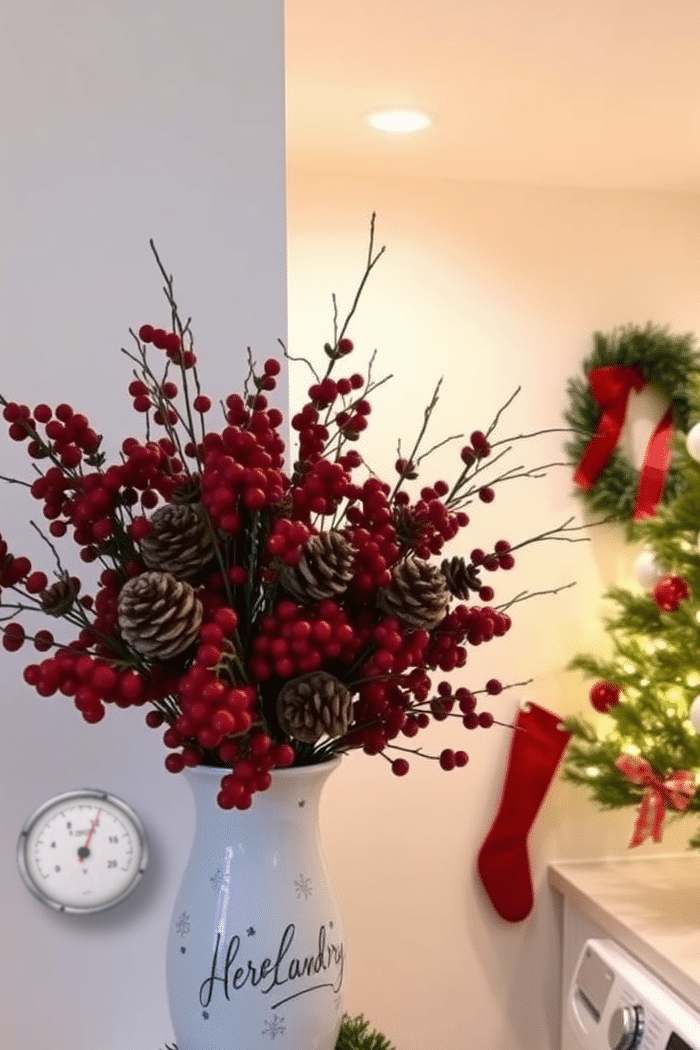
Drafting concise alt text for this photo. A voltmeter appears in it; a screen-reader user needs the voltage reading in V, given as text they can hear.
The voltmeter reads 12 V
